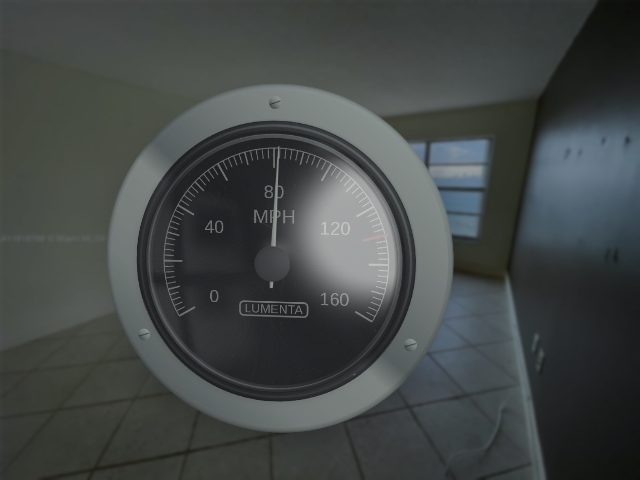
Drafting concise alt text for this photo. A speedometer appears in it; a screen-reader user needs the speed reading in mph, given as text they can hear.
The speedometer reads 82 mph
